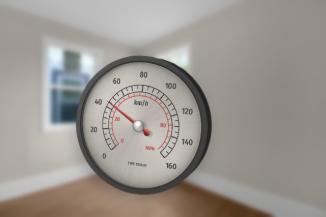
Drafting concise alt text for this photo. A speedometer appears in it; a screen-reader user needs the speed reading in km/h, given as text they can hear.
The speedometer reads 45 km/h
